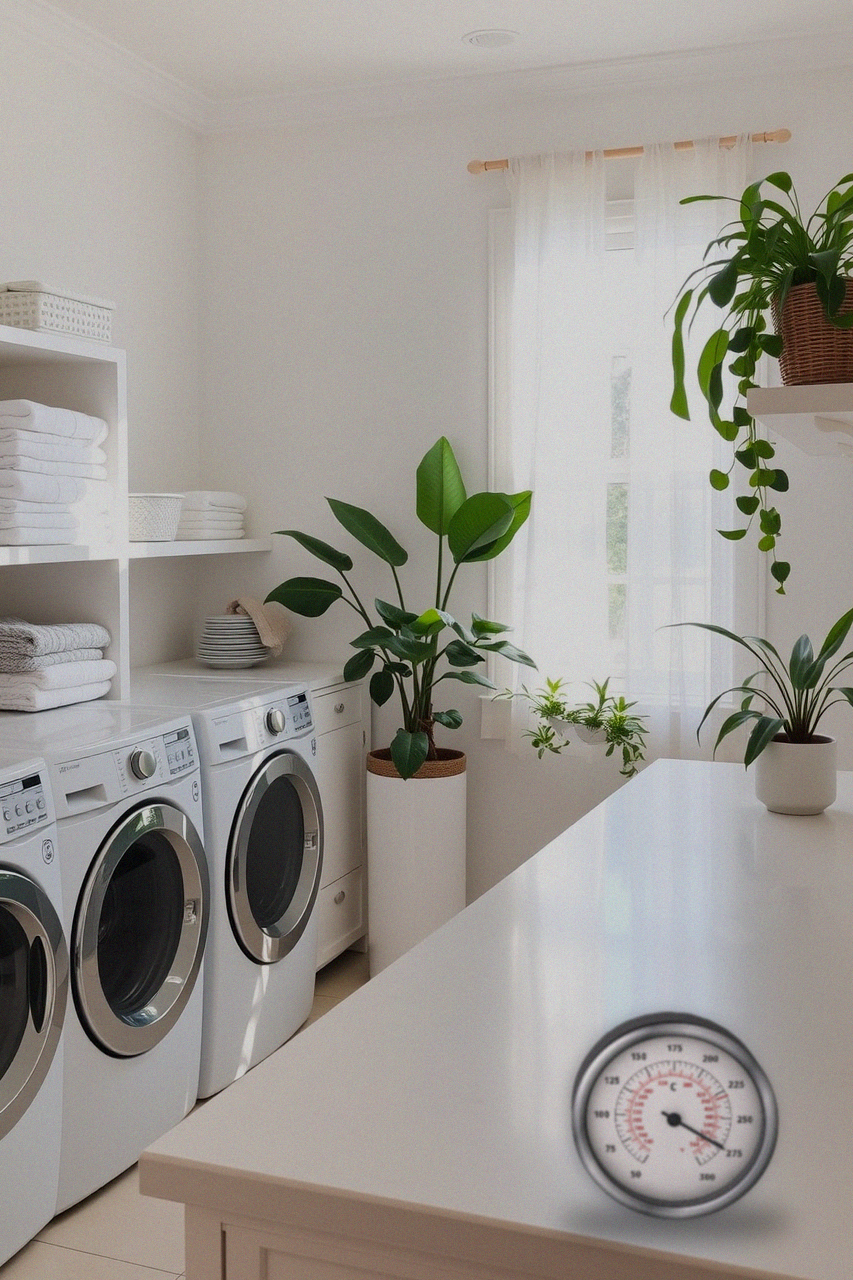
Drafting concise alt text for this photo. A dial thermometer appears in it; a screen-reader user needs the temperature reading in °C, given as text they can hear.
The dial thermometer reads 275 °C
